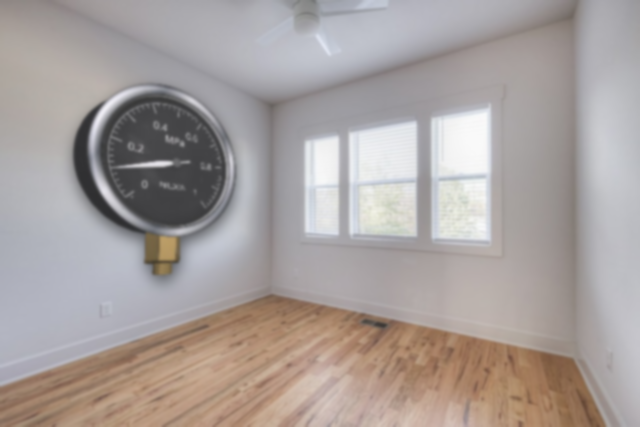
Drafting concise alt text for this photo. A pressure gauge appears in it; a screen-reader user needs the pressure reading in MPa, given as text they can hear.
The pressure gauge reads 0.1 MPa
